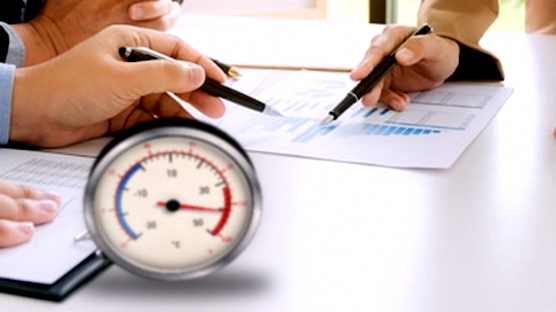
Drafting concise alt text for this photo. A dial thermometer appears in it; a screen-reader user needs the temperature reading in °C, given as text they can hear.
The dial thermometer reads 40 °C
